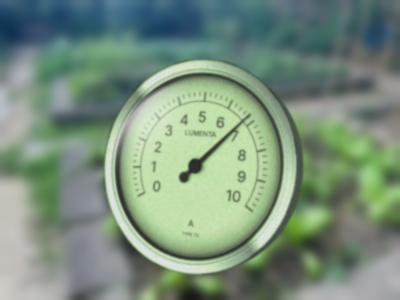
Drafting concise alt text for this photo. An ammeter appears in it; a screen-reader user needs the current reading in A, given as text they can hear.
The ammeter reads 6.8 A
